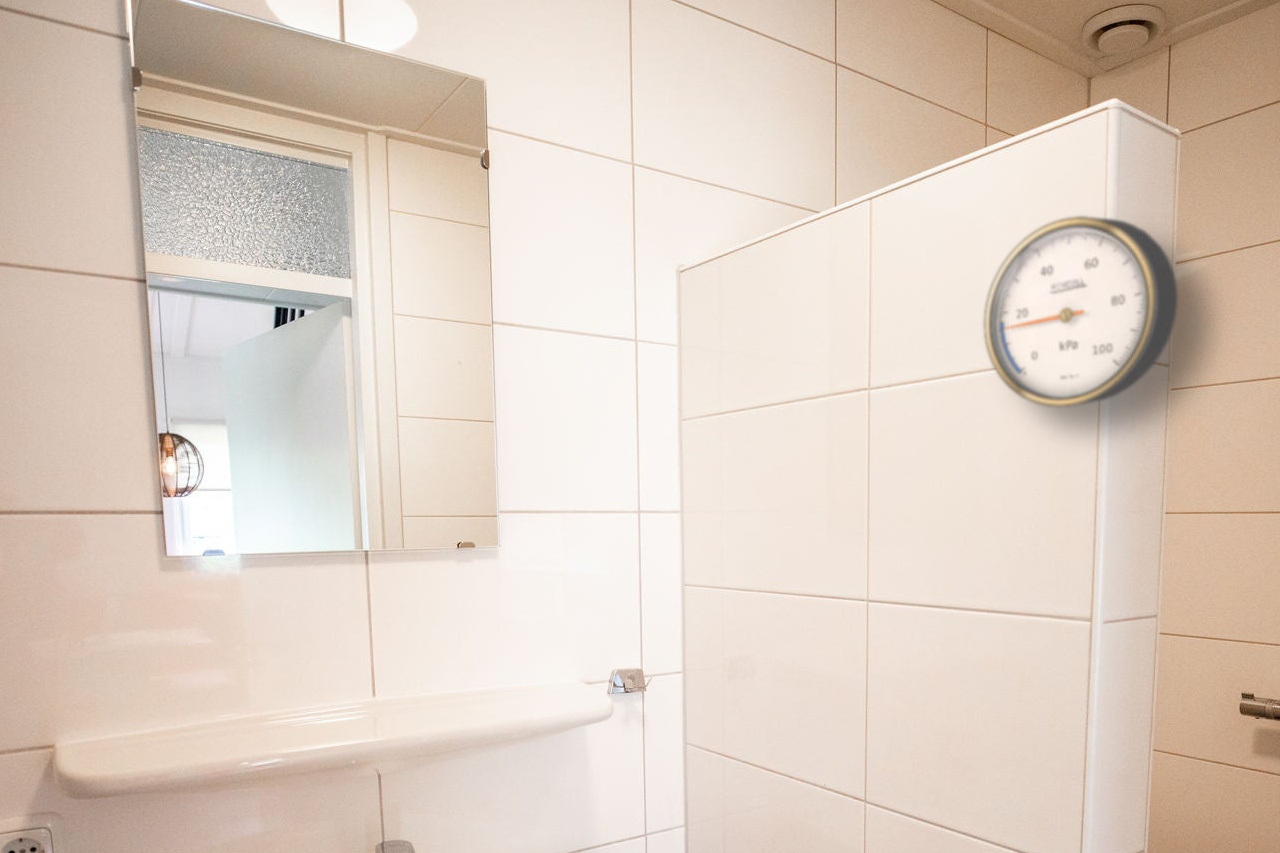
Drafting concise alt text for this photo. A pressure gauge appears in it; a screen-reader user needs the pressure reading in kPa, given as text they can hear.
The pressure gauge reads 15 kPa
